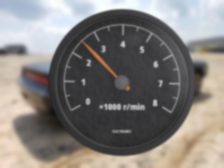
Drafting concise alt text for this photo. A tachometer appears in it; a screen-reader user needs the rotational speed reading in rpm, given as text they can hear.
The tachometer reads 2500 rpm
